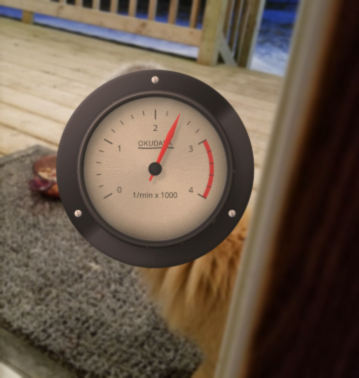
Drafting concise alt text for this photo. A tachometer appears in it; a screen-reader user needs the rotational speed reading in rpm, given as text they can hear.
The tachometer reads 2400 rpm
